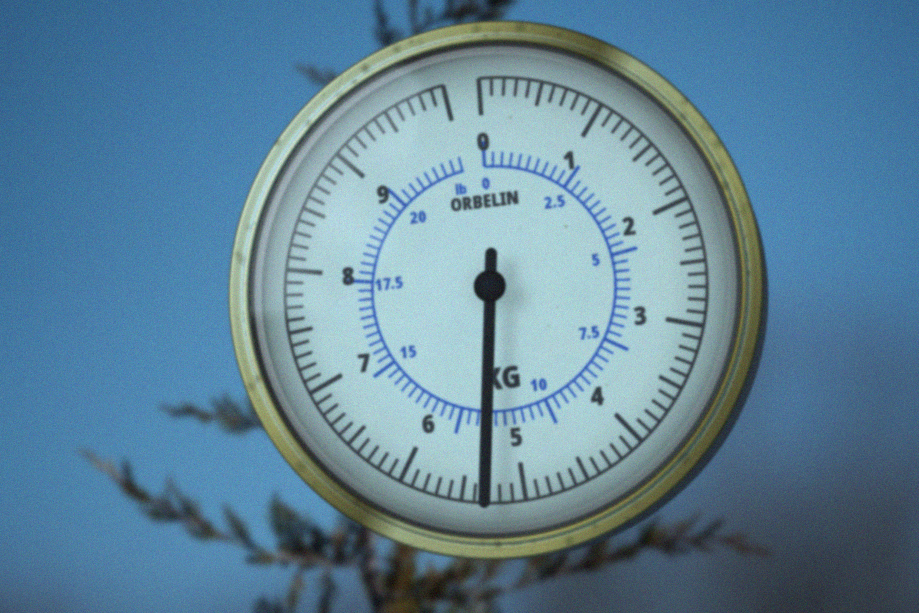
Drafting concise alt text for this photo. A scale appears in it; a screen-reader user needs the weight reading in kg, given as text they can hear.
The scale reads 5.3 kg
